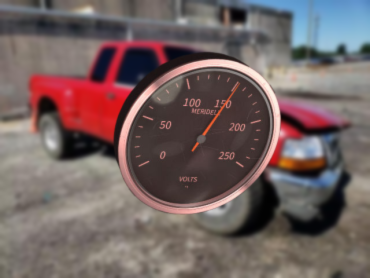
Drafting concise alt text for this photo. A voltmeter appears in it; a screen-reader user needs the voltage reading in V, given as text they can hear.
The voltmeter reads 150 V
